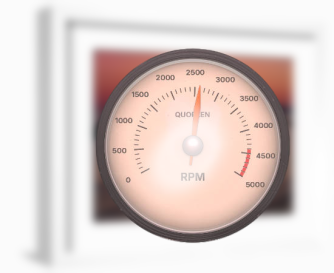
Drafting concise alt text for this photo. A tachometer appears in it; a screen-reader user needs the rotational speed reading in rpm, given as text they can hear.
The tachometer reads 2600 rpm
